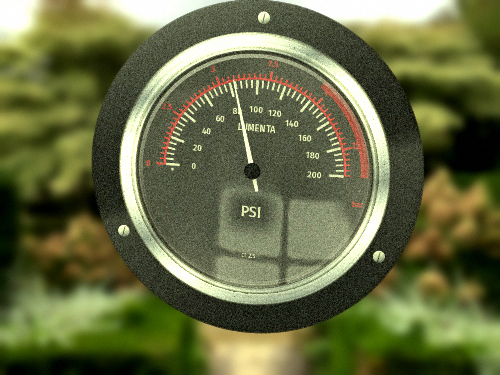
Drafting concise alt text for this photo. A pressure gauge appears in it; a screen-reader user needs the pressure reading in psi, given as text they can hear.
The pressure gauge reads 84 psi
